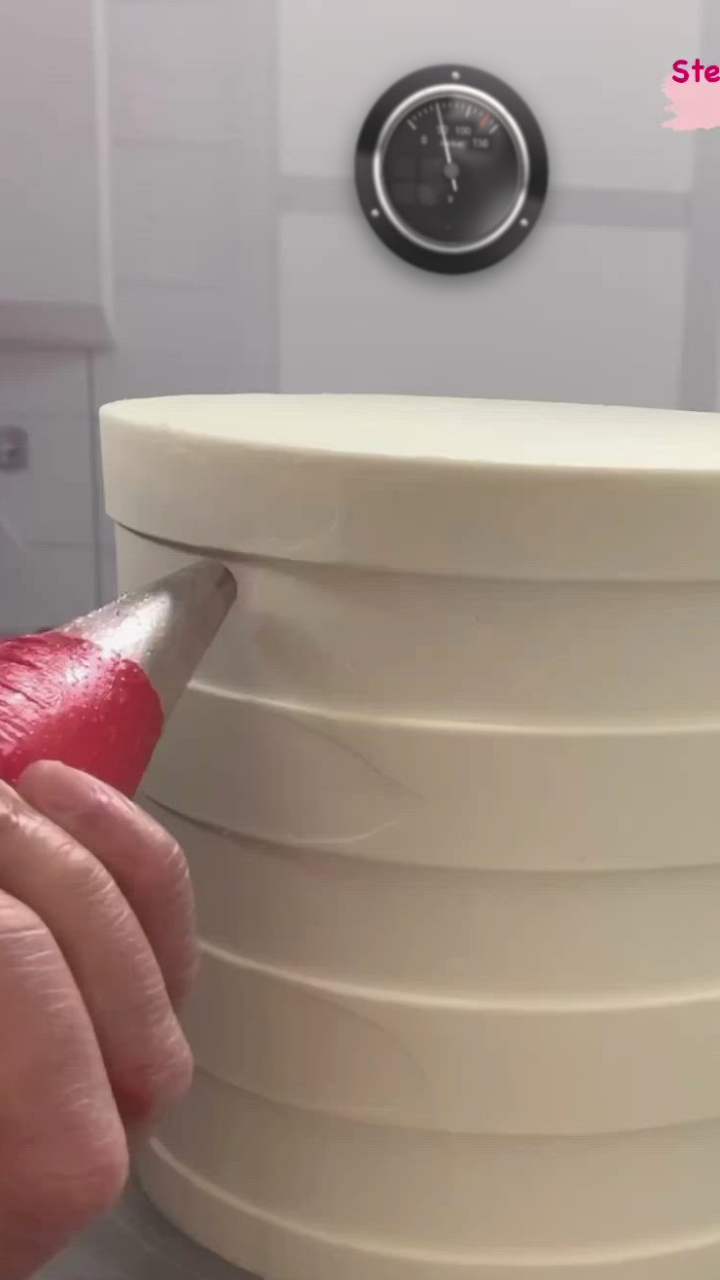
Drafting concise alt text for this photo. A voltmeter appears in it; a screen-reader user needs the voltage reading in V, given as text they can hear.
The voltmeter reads 50 V
